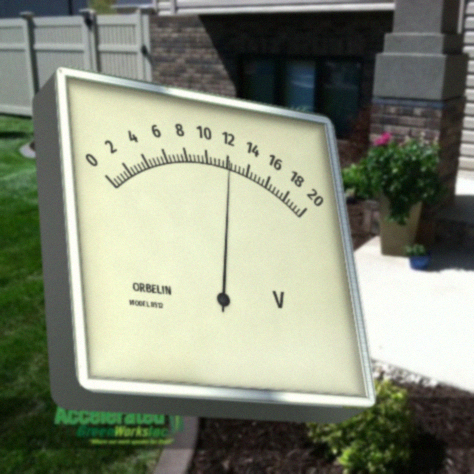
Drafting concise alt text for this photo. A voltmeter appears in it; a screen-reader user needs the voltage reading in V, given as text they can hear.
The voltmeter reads 12 V
